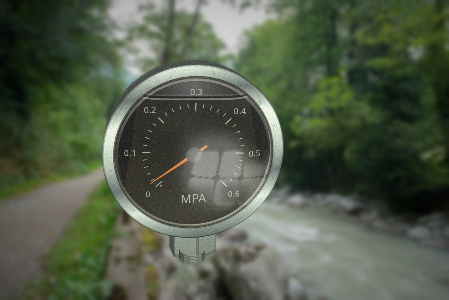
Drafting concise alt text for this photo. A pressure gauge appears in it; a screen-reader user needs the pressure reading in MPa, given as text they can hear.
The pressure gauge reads 0.02 MPa
